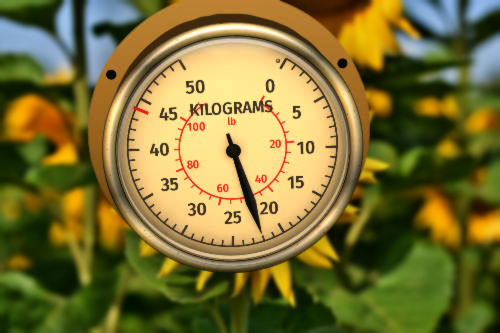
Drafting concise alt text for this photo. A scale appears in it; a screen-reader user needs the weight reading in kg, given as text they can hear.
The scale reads 22 kg
